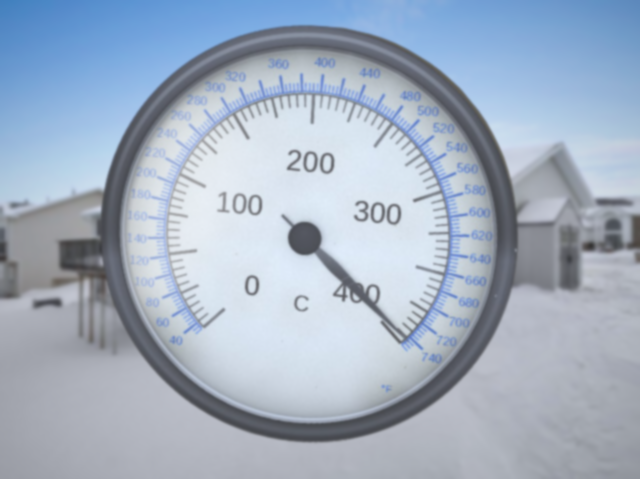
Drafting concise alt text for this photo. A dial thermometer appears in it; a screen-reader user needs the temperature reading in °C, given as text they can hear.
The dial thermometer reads 395 °C
